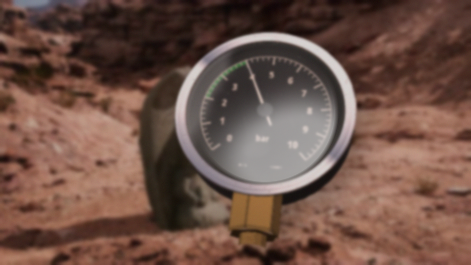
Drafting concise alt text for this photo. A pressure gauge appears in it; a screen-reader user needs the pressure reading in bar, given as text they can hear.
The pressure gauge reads 4 bar
